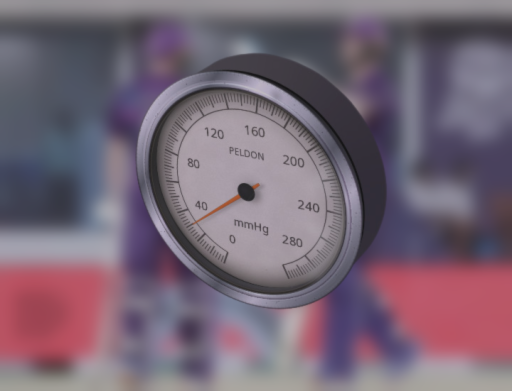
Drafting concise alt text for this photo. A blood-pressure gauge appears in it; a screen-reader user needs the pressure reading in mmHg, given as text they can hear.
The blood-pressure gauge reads 30 mmHg
